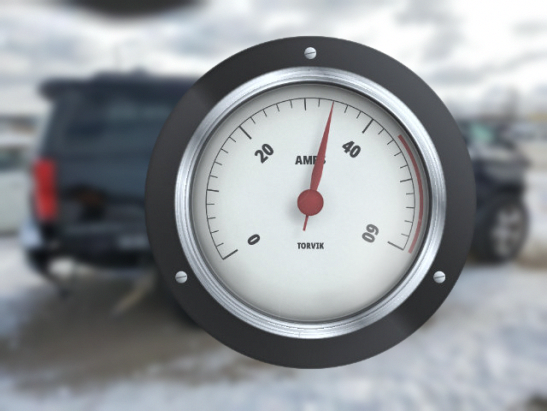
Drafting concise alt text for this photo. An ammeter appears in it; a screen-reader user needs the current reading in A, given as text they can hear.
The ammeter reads 34 A
